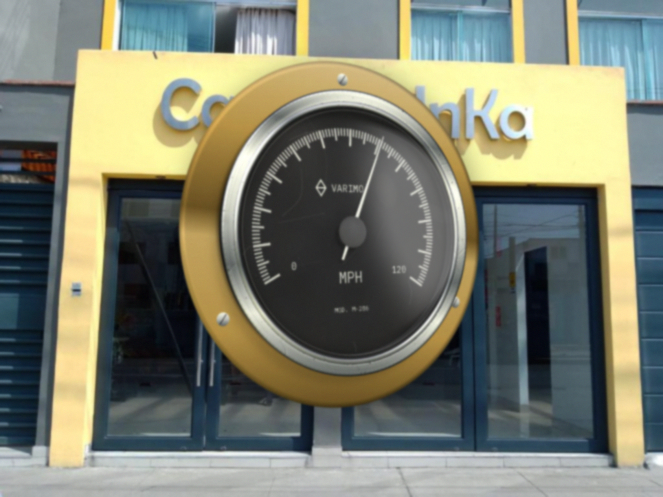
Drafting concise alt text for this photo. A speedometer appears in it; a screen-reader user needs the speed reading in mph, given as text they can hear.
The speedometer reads 70 mph
